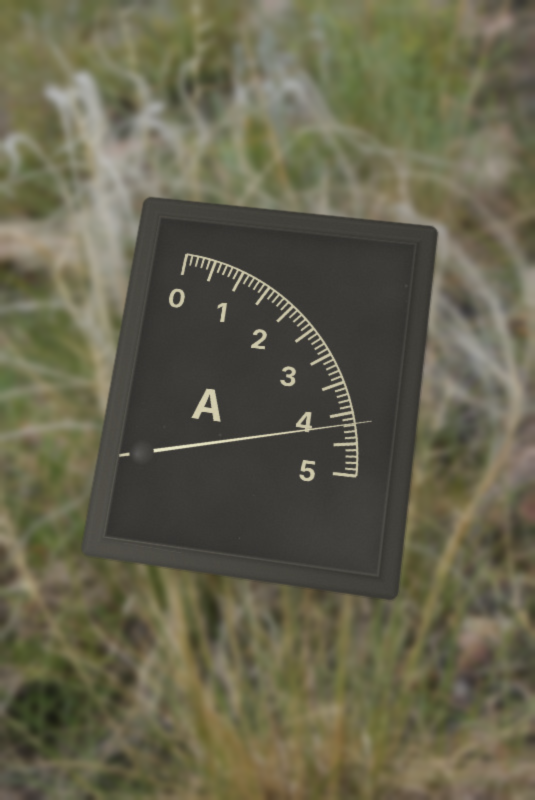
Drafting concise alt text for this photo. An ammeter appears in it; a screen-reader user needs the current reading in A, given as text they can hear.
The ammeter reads 4.2 A
